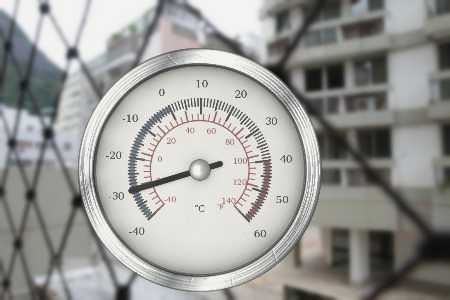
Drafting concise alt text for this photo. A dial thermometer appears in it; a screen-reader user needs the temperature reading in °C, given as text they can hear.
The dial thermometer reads -30 °C
